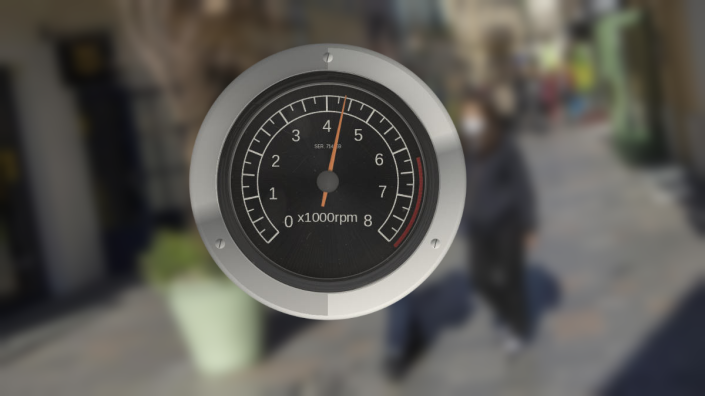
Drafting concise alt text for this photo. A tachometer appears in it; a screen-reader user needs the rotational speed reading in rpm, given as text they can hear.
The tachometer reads 4375 rpm
